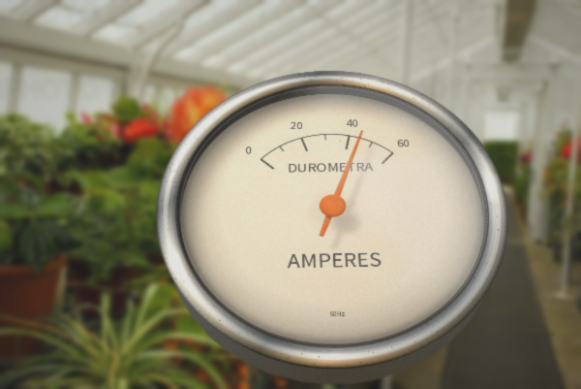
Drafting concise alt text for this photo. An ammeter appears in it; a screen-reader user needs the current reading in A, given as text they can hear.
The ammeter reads 45 A
